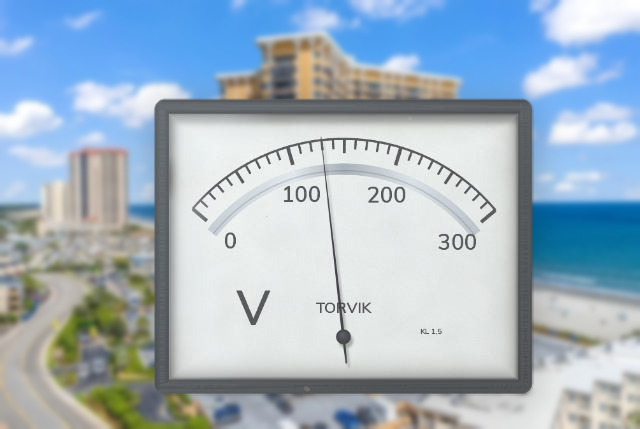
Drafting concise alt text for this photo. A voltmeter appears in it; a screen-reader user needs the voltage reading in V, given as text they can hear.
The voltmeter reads 130 V
